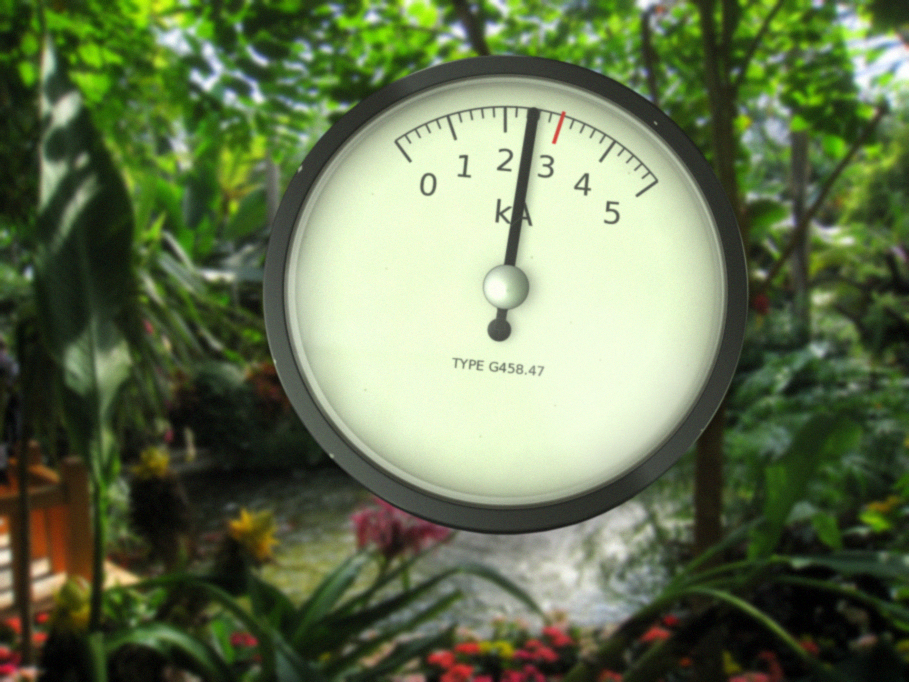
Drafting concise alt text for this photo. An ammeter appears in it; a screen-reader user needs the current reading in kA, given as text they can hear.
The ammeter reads 2.5 kA
